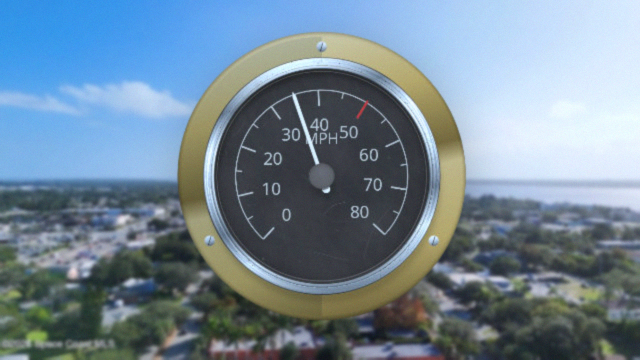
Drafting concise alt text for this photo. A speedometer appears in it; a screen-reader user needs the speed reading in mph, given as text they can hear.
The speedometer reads 35 mph
